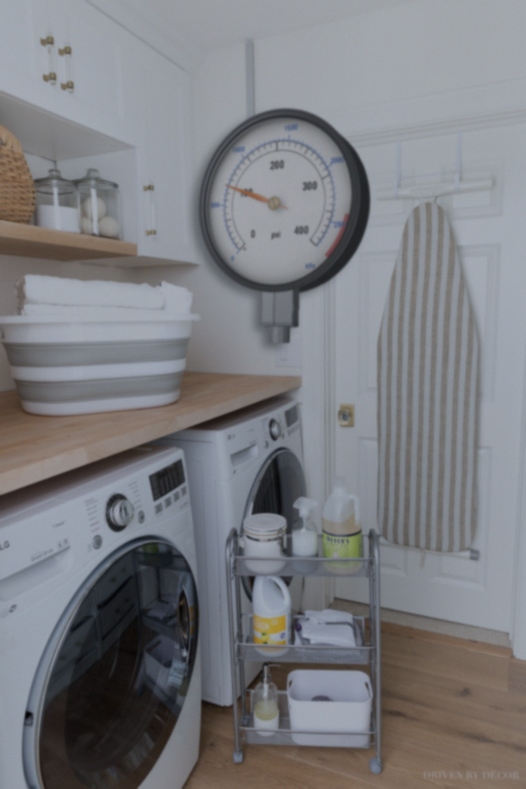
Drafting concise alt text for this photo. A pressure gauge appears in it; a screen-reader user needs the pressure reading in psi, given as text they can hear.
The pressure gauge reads 100 psi
